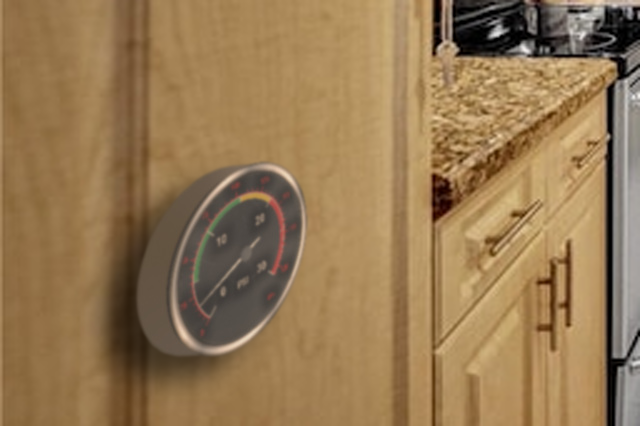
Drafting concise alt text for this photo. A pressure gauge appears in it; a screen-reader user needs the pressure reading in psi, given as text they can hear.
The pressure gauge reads 2.5 psi
